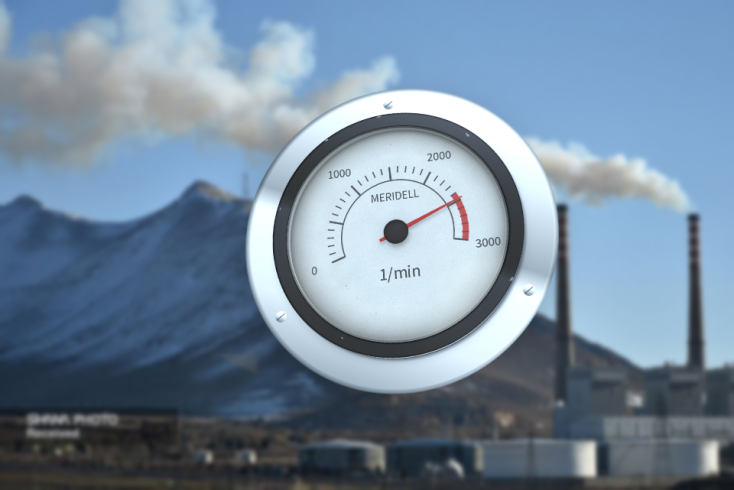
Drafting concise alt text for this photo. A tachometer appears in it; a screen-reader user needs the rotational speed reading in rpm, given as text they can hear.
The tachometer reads 2500 rpm
